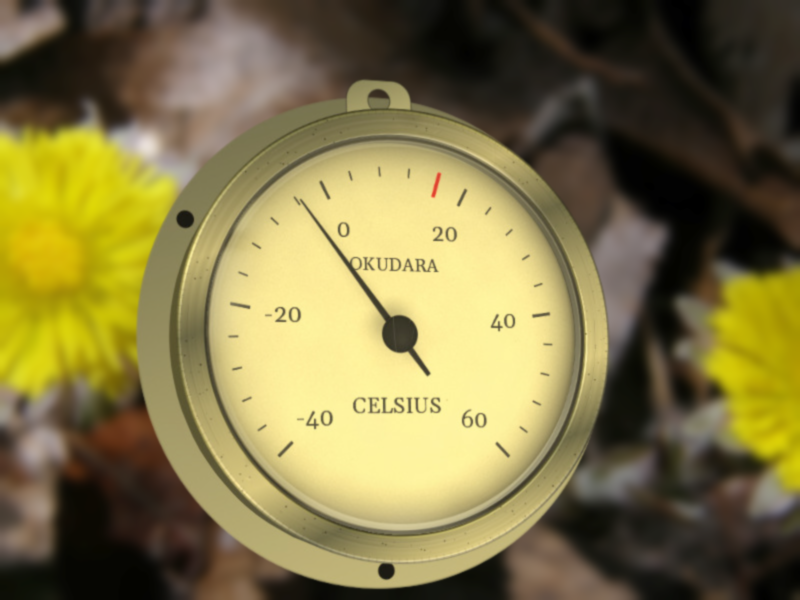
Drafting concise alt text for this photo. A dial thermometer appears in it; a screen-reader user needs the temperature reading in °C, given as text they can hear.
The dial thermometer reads -4 °C
